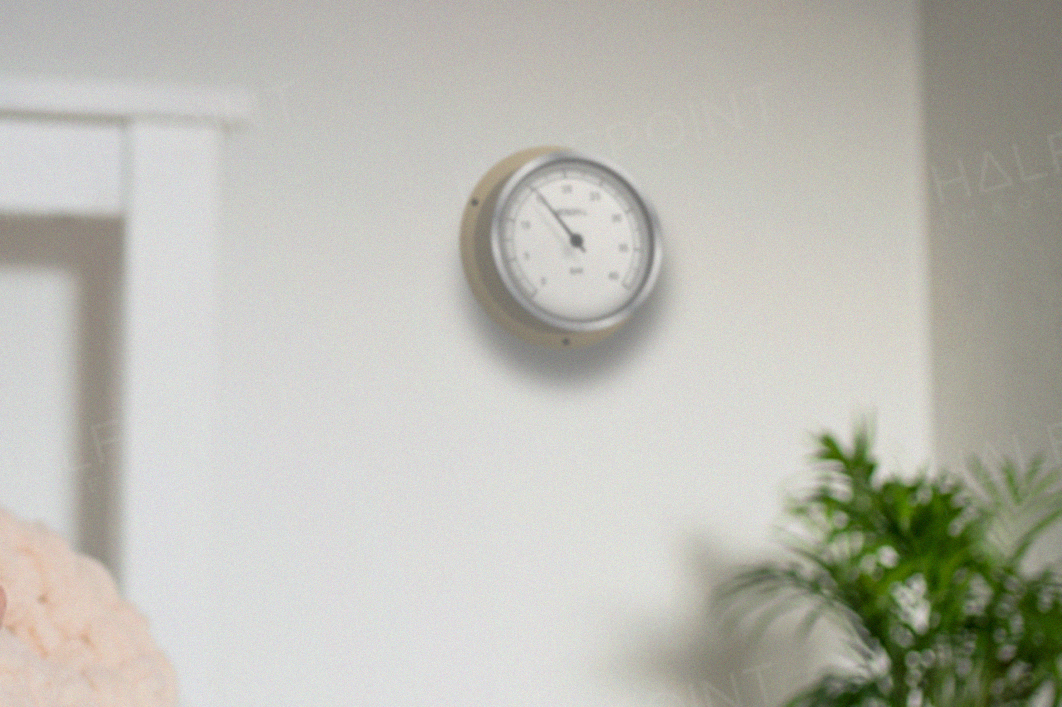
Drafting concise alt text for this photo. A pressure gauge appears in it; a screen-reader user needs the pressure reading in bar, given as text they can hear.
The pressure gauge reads 15 bar
